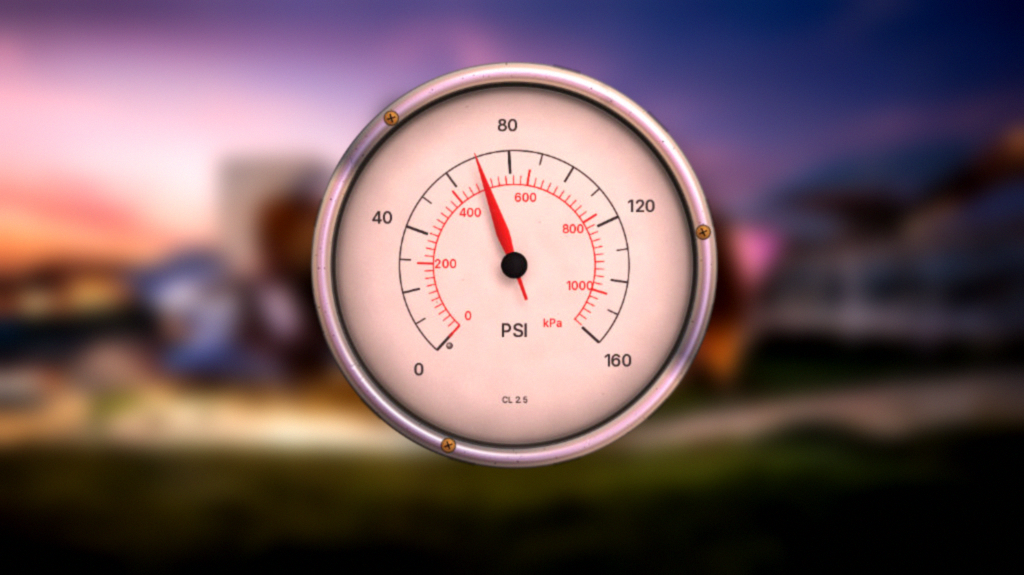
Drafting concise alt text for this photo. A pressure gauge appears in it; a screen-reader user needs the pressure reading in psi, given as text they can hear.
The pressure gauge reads 70 psi
